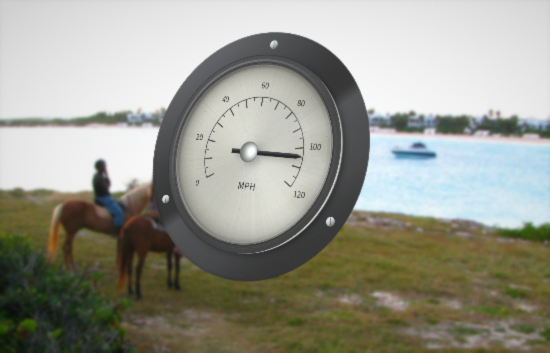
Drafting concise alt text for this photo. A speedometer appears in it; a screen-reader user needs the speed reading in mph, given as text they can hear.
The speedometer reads 105 mph
